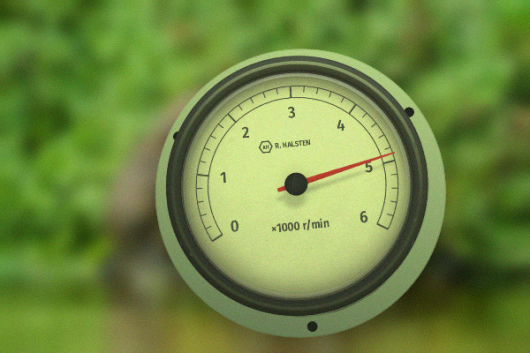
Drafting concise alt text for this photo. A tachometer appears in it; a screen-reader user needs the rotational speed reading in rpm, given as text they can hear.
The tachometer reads 4900 rpm
